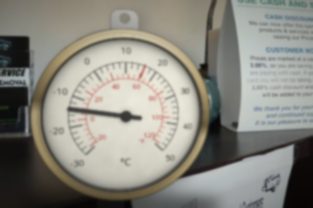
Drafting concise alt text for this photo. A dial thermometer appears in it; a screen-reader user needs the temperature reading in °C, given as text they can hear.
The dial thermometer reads -14 °C
